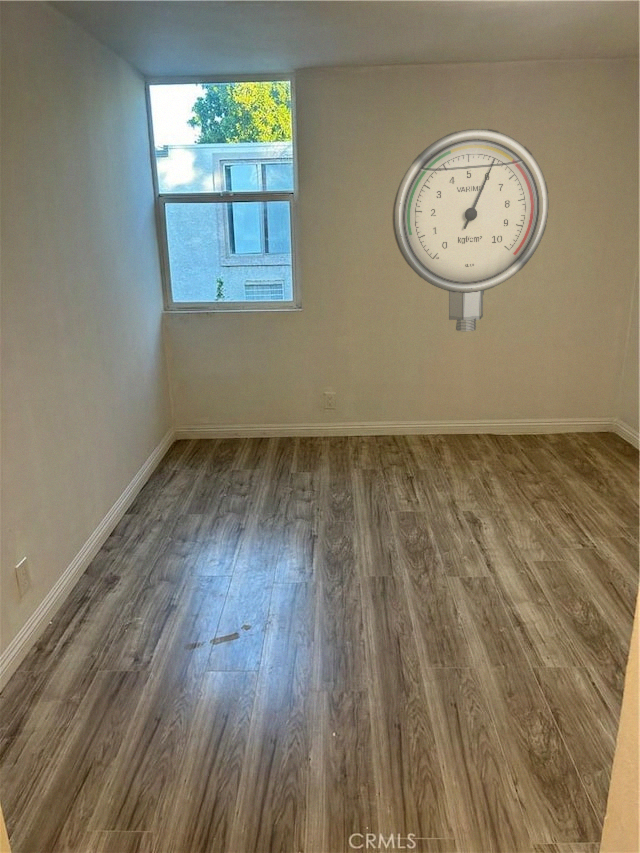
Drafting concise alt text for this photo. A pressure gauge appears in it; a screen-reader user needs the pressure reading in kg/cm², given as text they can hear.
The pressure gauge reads 6 kg/cm²
